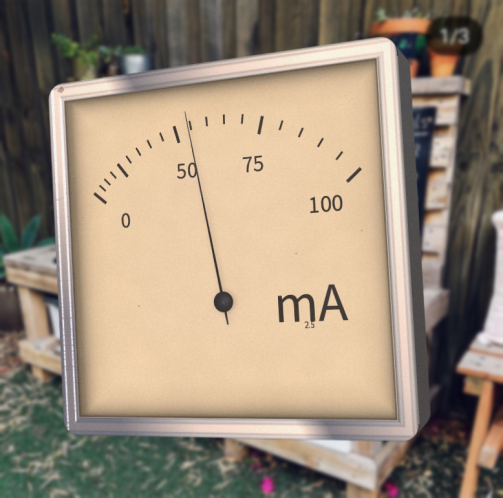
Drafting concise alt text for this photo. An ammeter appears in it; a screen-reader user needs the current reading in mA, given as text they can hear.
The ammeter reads 55 mA
